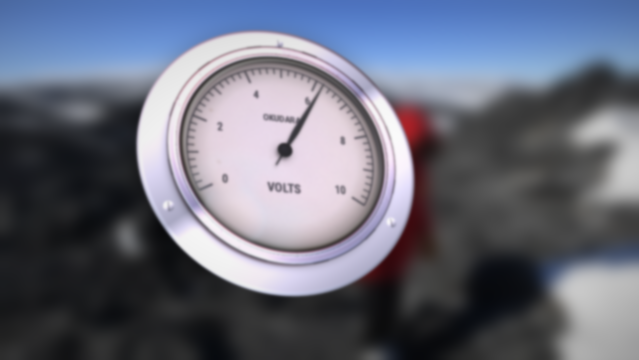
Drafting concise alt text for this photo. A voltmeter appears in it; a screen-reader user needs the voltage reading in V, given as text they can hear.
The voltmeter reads 6.2 V
